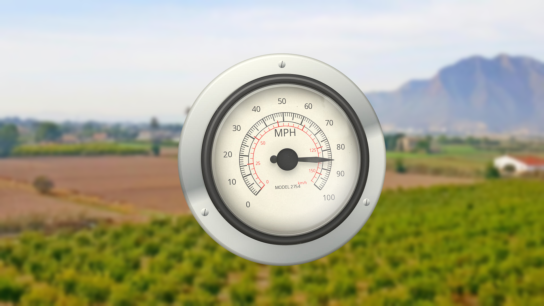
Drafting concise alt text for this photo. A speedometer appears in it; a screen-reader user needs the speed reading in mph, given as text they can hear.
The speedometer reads 85 mph
